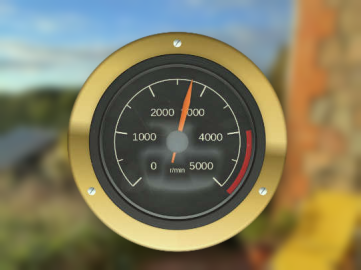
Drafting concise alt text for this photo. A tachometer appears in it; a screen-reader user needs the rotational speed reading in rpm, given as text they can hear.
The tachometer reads 2750 rpm
